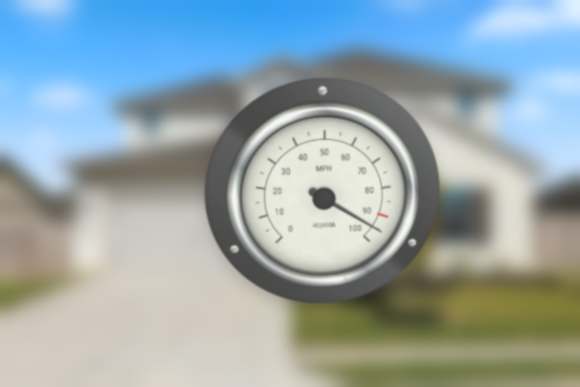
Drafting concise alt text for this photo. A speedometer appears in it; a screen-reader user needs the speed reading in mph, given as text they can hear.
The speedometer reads 95 mph
